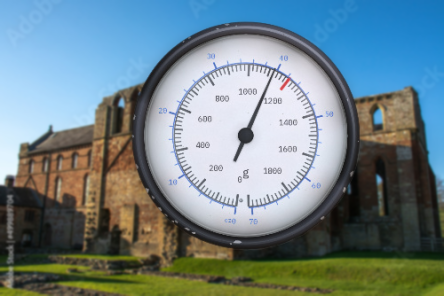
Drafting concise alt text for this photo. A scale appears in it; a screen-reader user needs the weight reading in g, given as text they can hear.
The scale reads 1120 g
